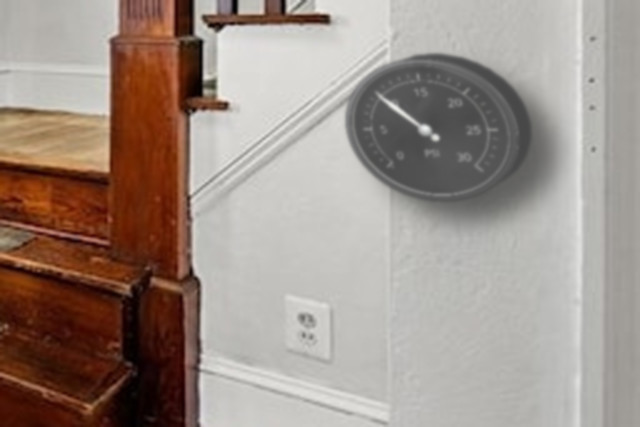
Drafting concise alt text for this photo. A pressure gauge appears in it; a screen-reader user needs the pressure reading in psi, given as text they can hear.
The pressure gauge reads 10 psi
